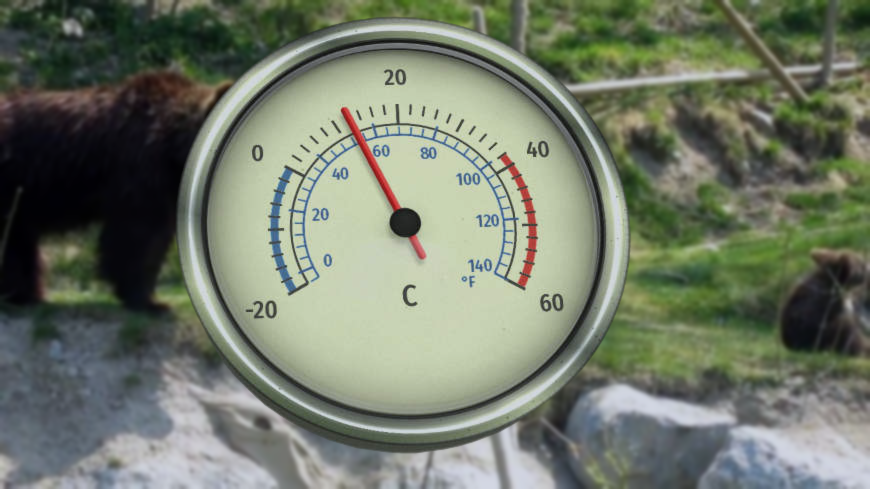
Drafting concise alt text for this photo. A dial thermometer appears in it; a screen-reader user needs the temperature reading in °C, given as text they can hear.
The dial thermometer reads 12 °C
